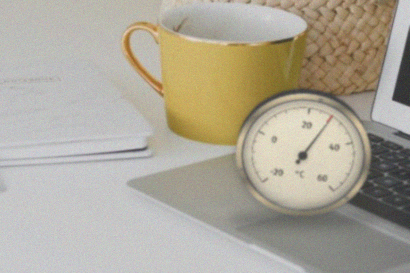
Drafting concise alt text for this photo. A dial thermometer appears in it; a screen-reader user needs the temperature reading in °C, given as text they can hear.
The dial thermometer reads 28 °C
